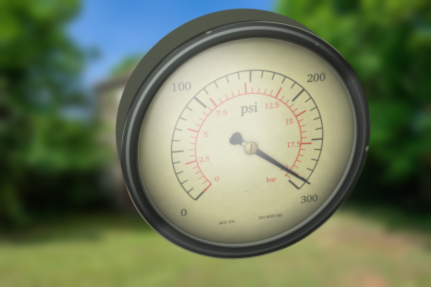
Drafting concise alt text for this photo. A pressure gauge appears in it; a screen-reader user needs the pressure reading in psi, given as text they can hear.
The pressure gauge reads 290 psi
